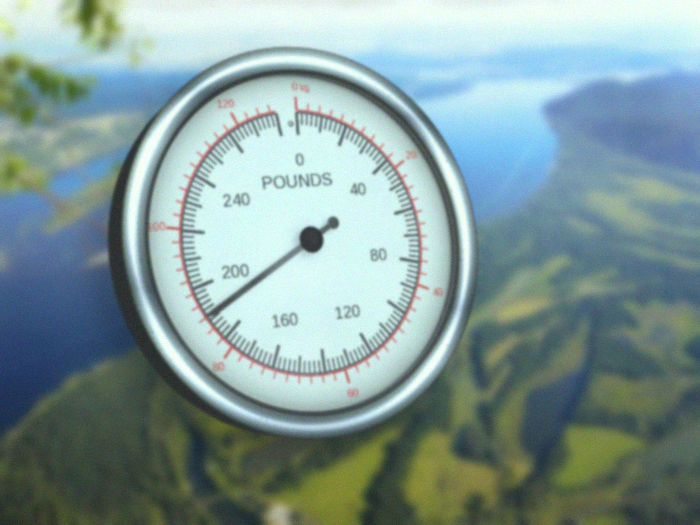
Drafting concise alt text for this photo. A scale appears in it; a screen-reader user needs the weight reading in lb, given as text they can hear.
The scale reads 190 lb
